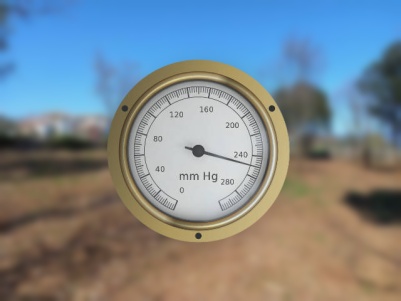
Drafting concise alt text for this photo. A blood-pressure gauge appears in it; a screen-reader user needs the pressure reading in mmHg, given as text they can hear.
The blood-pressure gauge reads 250 mmHg
